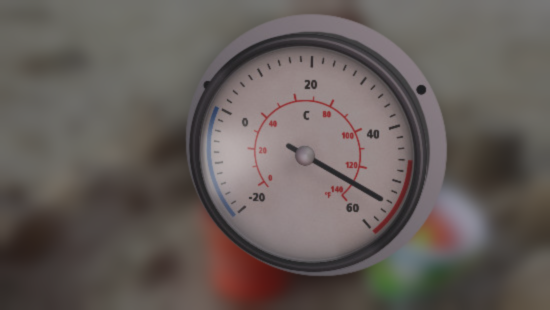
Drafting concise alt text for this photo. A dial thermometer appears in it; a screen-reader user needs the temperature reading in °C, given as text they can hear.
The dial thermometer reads 54 °C
